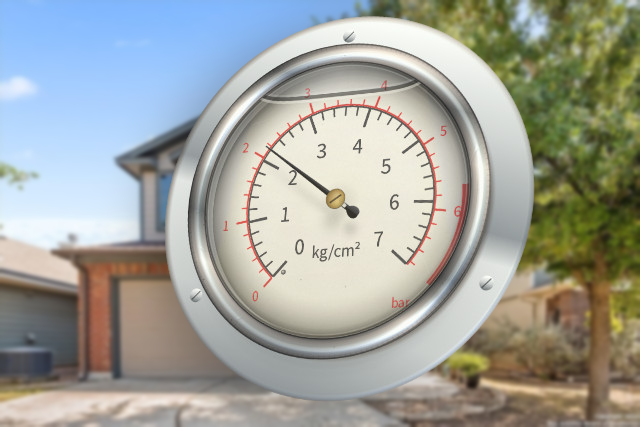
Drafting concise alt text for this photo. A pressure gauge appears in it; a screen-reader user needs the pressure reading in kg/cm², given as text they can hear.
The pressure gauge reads 2.2 kg/cm²
